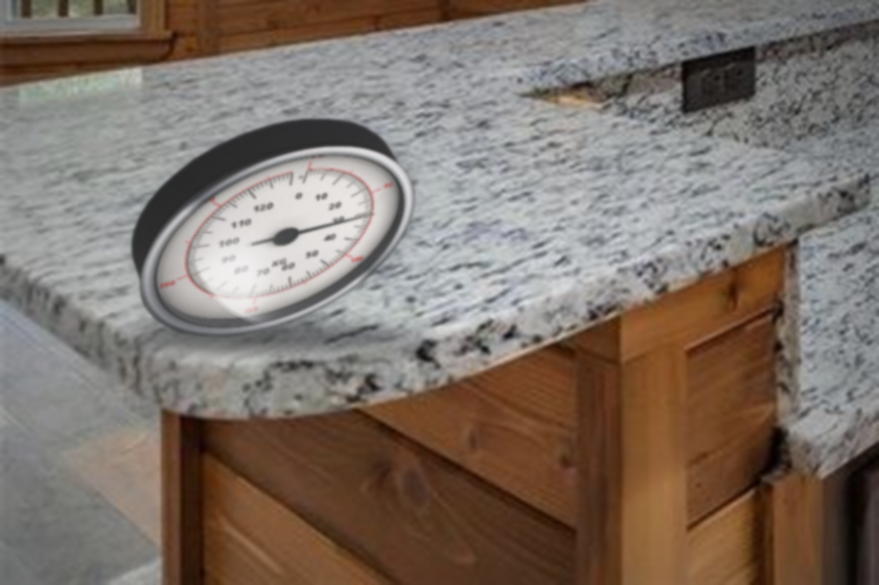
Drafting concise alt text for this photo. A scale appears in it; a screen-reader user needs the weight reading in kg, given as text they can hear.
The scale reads 30 kg
